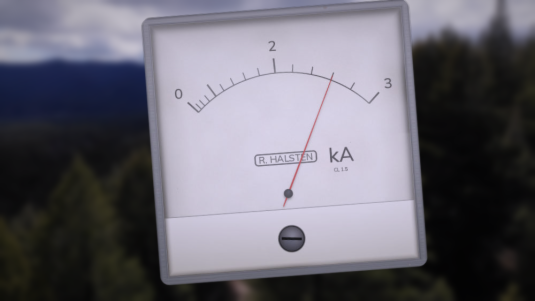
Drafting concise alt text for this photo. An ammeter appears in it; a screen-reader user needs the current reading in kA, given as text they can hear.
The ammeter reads 2.6 kA
